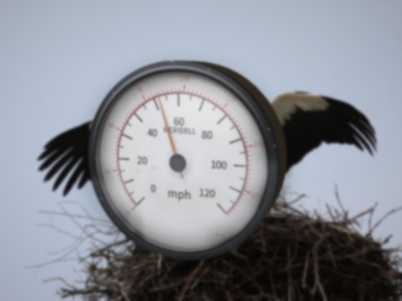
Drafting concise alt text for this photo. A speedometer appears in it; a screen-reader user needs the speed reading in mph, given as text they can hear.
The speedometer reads 52.5 mph
